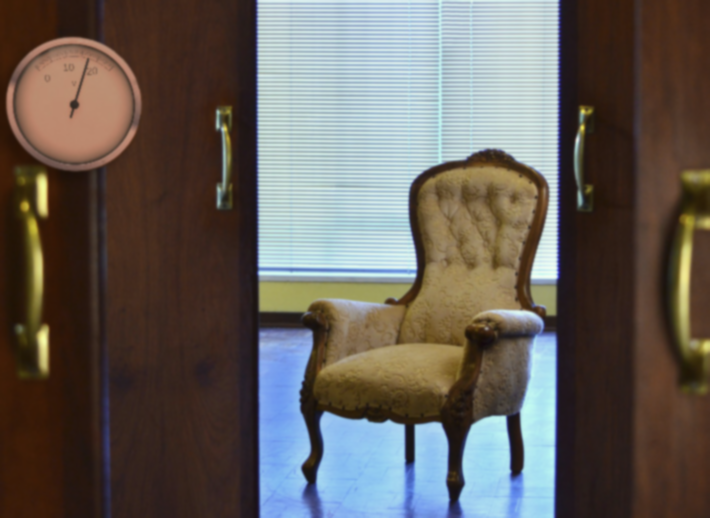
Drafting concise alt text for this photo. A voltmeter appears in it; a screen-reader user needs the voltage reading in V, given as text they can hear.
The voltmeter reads 17.5 V
